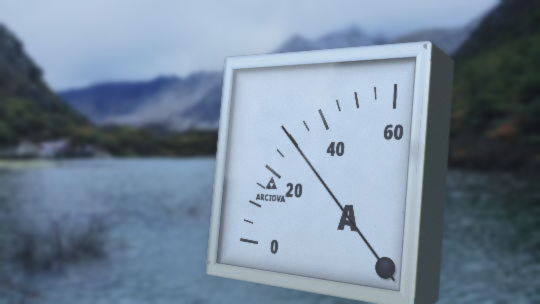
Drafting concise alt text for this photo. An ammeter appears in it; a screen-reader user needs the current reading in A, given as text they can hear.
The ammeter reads 30 A
